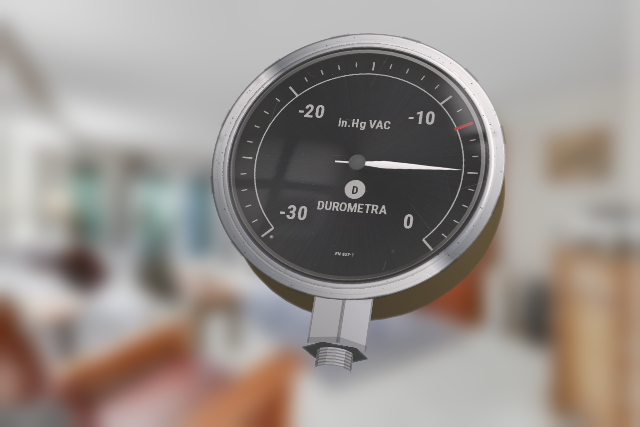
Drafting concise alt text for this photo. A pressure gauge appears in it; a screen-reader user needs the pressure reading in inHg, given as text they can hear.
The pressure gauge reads -5 inHg
